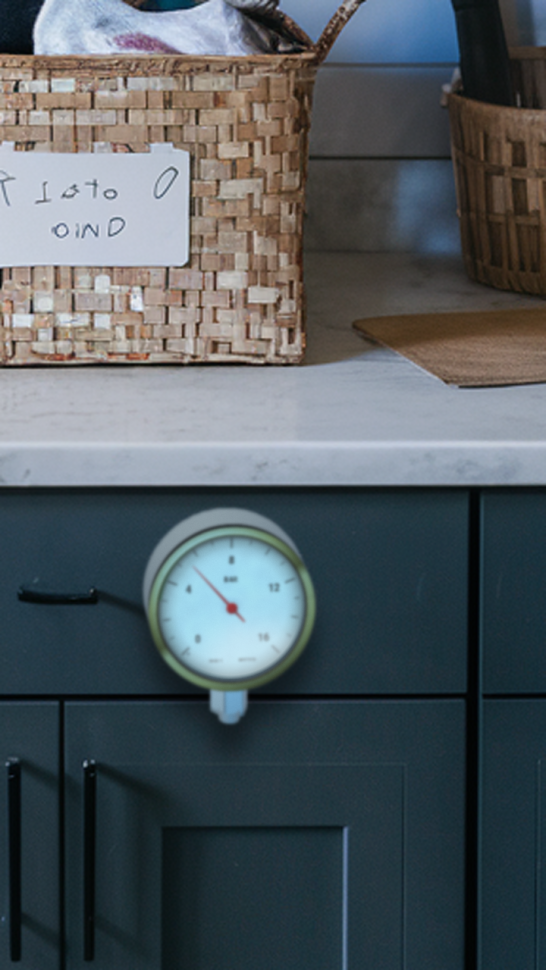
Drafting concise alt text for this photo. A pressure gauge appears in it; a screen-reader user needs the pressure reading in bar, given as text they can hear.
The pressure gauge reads 5.5 bar
